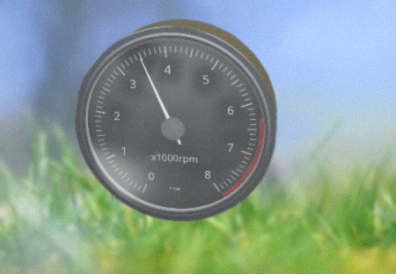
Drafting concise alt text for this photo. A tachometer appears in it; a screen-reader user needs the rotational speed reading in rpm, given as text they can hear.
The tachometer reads 3500 rpm
